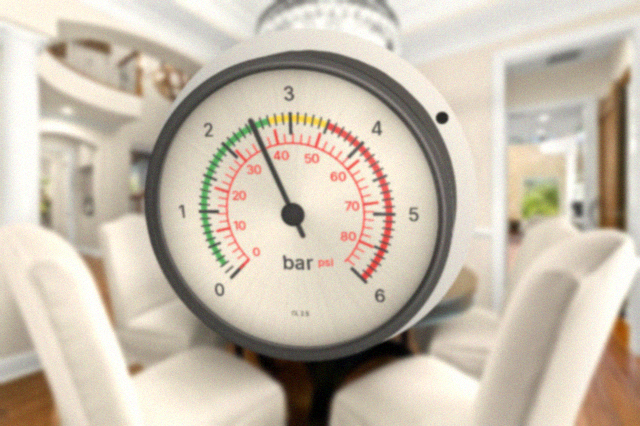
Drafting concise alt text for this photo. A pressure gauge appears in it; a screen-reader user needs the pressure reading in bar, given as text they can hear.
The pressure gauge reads 2.5 bar
